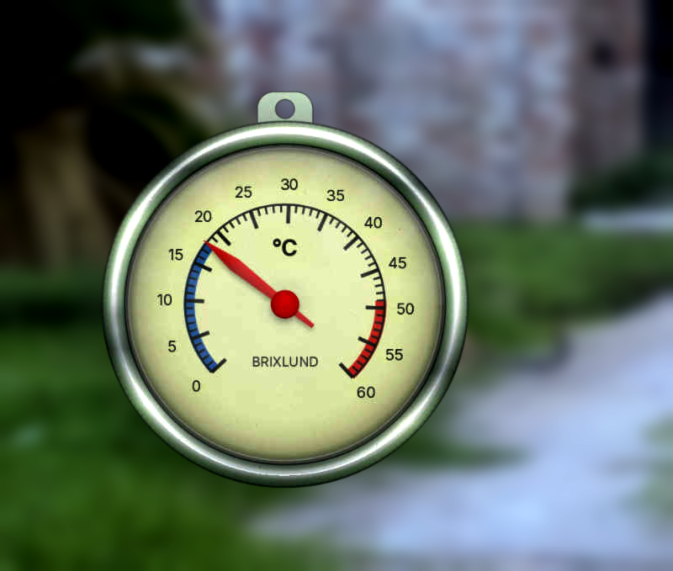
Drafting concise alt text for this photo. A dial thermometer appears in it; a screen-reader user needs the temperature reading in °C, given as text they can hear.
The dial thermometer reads 18 °C
